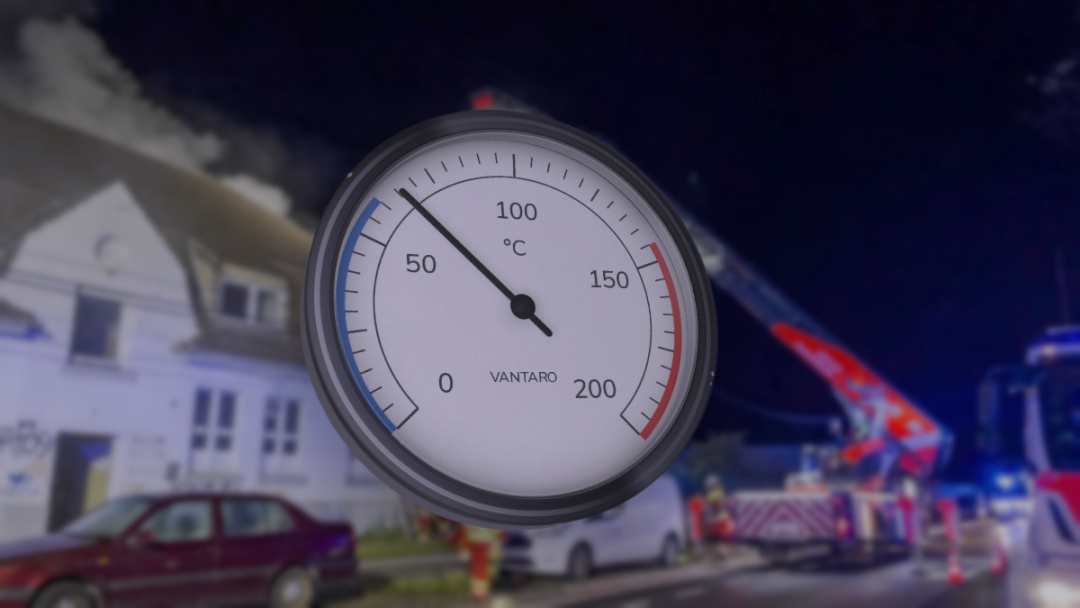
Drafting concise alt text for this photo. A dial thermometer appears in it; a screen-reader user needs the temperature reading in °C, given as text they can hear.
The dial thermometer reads 65 °C
